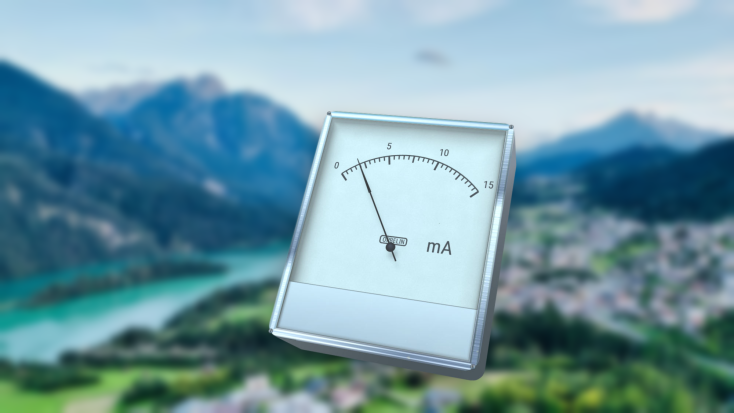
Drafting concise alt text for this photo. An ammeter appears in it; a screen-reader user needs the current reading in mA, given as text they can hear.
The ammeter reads 2 mA
